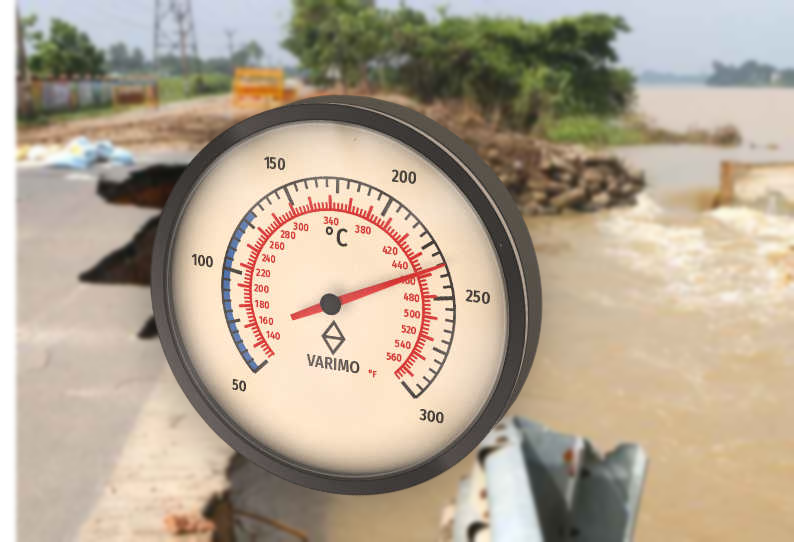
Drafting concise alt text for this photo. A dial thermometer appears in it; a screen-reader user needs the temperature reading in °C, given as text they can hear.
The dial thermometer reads 235 °C
